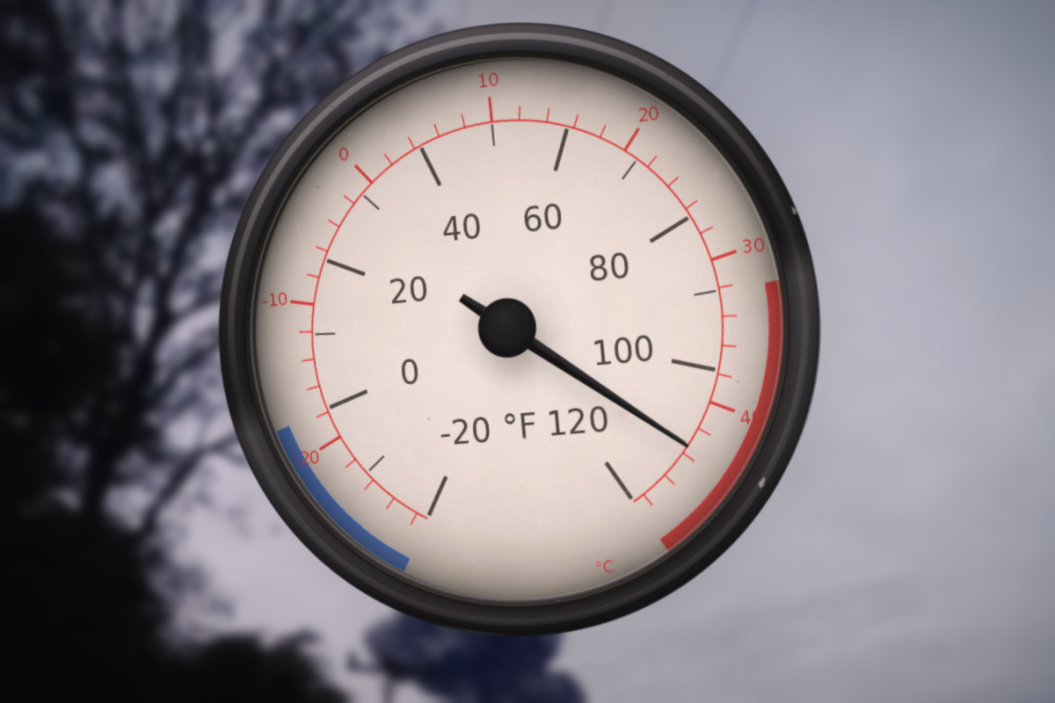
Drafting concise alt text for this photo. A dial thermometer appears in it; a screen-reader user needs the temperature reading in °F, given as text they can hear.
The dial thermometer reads 110 °F
